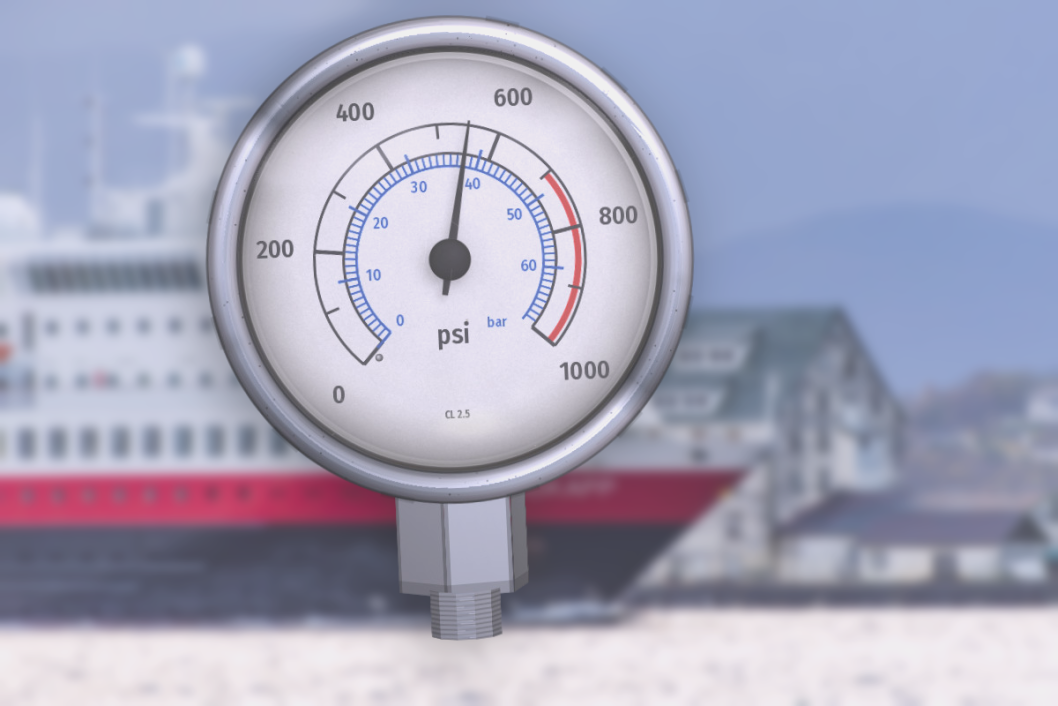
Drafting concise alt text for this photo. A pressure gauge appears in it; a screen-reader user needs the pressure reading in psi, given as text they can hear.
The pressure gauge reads 550 psi
